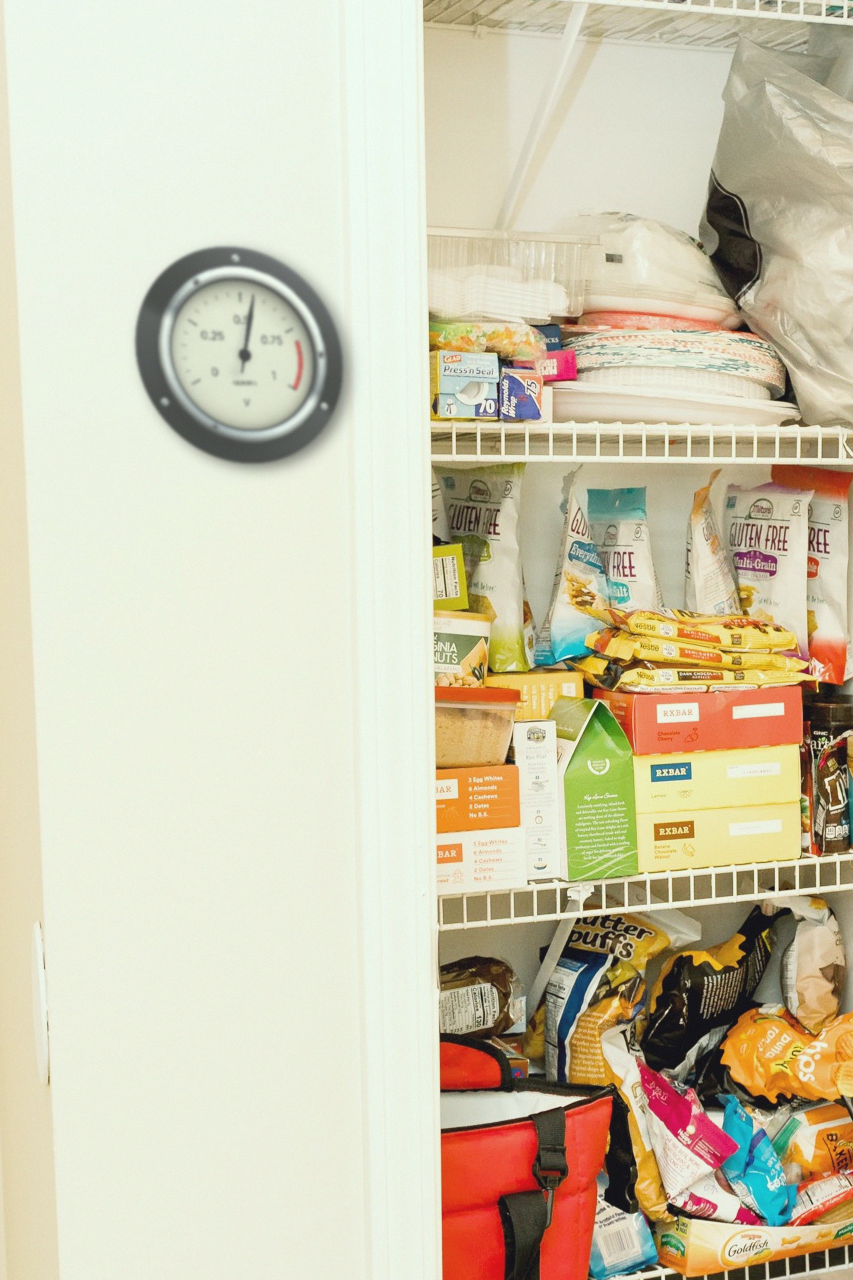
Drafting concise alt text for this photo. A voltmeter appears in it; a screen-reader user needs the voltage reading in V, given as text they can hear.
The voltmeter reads 0.55 V
